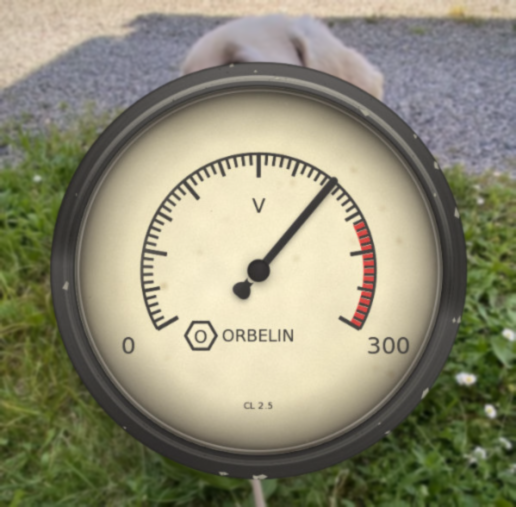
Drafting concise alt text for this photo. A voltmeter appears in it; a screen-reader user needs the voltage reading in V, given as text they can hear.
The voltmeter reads 200 V
